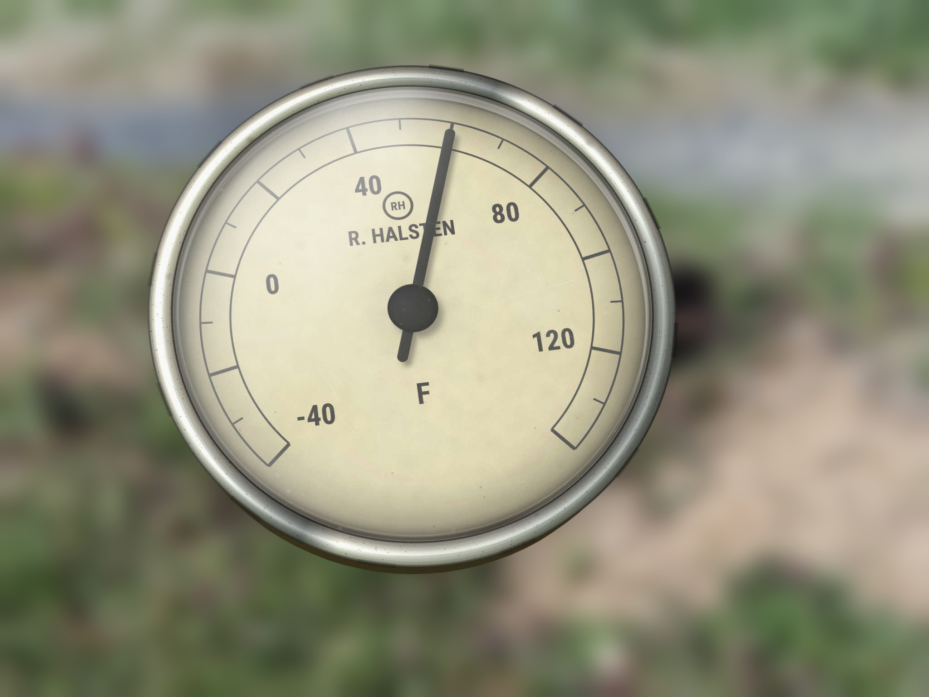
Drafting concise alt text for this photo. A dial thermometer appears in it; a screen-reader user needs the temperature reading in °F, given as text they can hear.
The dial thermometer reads 60 °F
